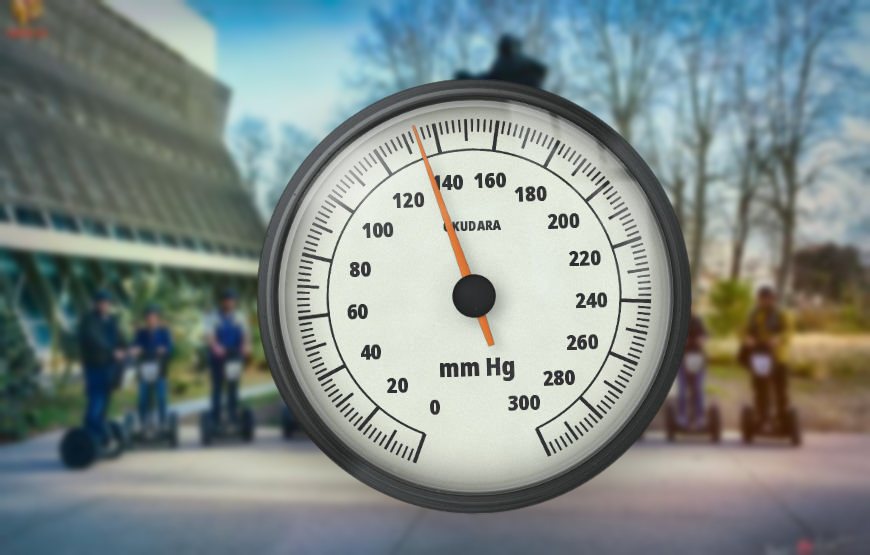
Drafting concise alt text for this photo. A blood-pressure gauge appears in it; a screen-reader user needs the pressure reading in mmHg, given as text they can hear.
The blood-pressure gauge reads 134 mmHg
